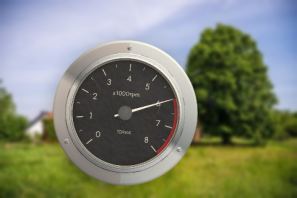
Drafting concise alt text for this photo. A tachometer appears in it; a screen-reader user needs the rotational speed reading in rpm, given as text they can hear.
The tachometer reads 6000 rpm
